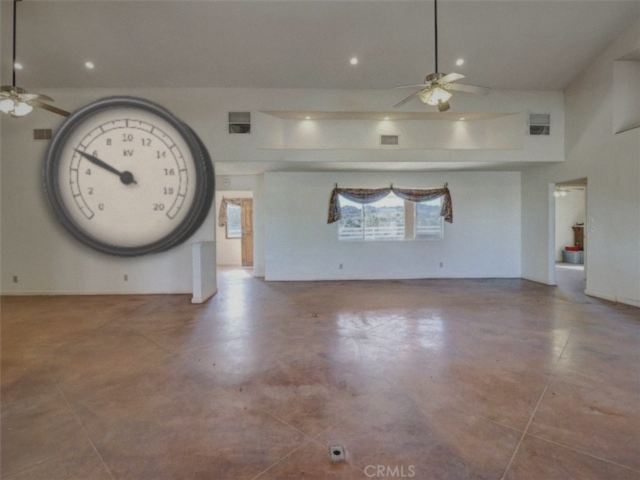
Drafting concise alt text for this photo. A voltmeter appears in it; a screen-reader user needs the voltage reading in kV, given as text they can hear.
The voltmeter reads 5.5 kV
